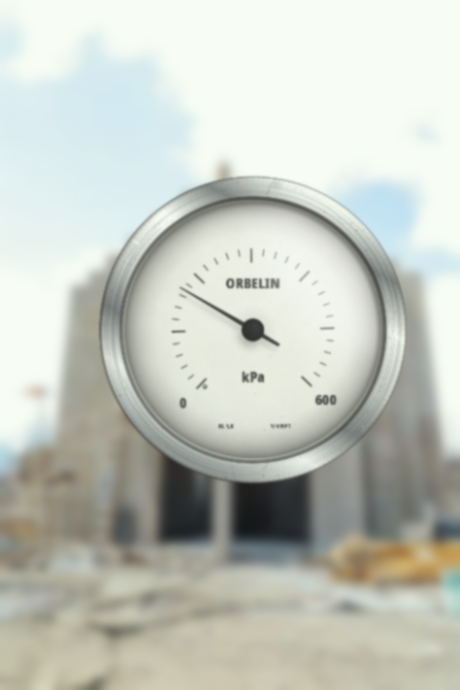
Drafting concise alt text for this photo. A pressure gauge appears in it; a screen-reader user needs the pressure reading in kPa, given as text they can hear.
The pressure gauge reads 170 kPa
